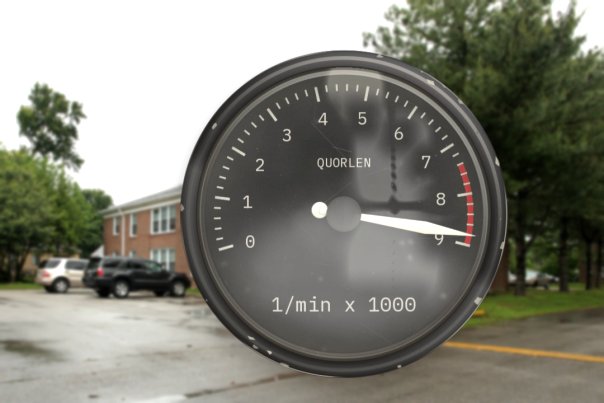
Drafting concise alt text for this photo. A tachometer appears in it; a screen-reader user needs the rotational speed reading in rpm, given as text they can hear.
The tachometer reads 8800 rpm
